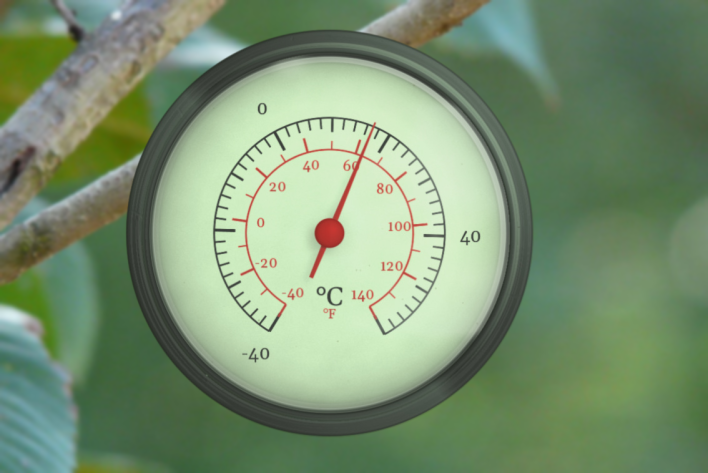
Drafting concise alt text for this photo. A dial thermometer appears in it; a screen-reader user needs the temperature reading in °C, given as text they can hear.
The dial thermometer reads 17 °C
